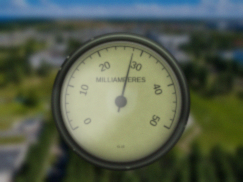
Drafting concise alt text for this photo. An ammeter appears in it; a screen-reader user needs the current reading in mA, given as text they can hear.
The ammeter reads 28 mA
